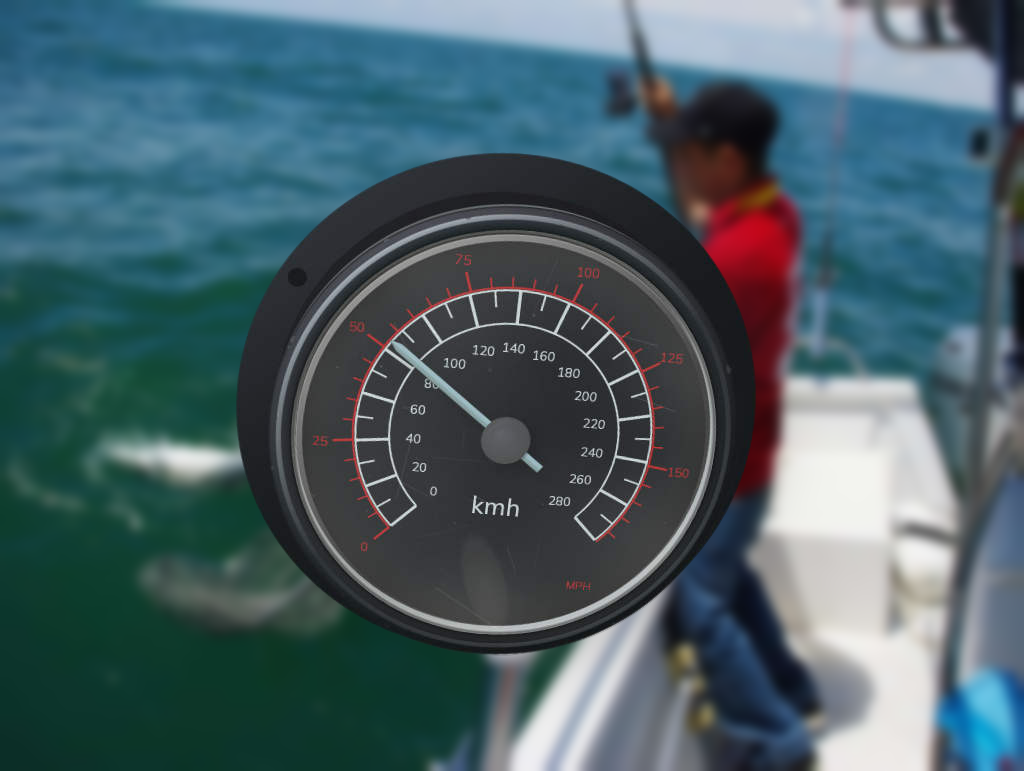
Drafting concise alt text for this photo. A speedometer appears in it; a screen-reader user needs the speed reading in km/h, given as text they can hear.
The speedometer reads 85 km/h
